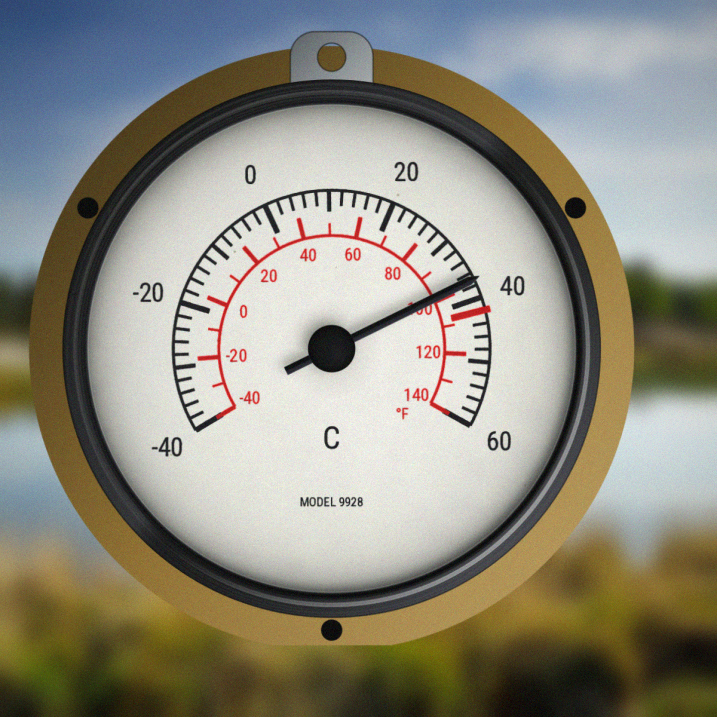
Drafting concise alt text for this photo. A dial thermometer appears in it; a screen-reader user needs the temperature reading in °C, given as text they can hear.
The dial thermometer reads 37 °C
